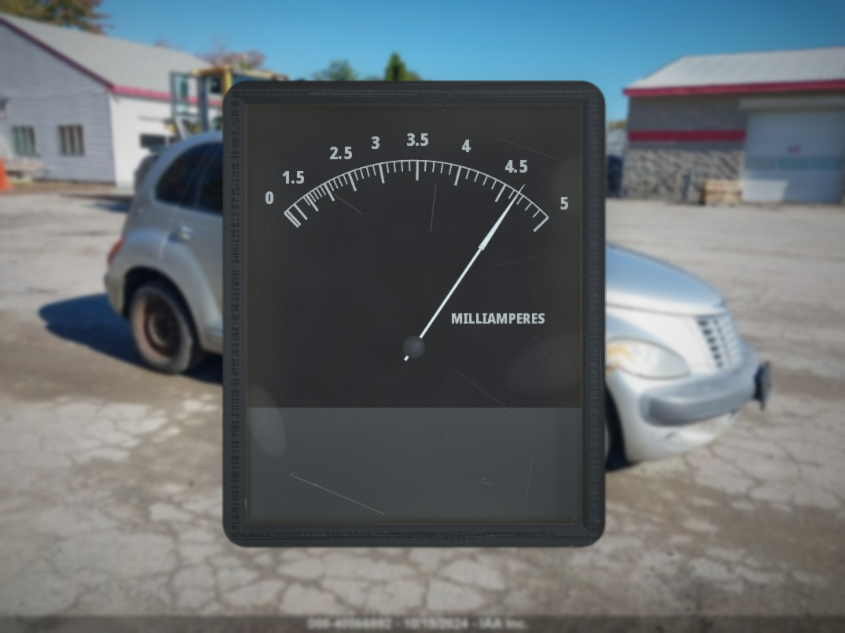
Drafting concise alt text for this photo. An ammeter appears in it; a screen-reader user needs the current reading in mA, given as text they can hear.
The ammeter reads 4.65 mA
